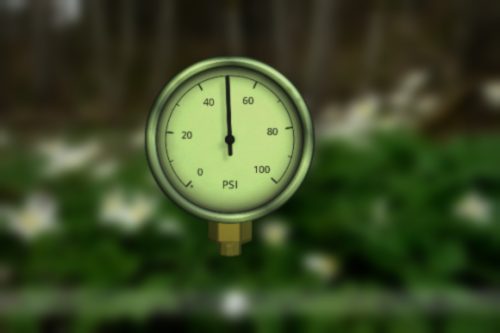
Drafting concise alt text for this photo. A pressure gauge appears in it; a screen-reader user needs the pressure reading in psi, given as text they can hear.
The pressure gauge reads 50 psi
